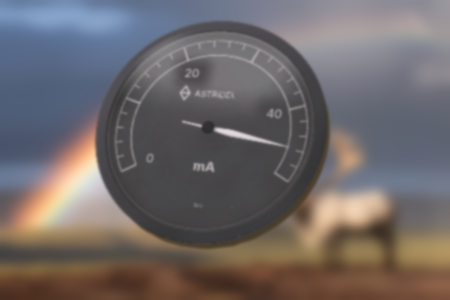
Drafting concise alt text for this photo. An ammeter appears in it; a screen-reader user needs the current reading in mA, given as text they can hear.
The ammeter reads 46 mA
